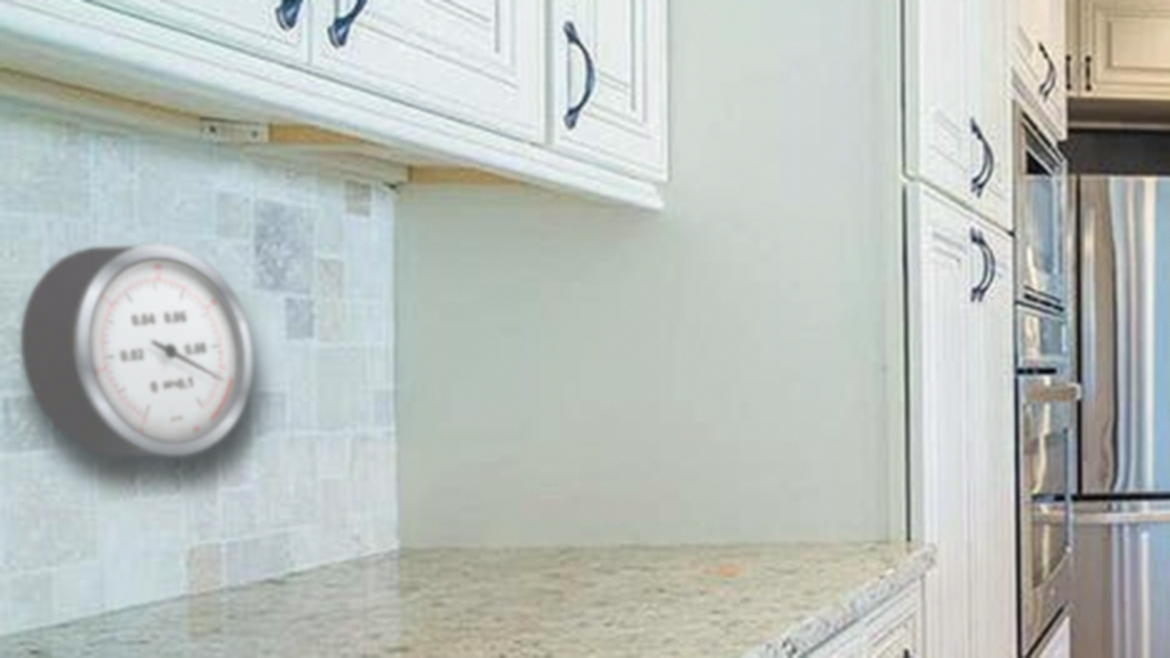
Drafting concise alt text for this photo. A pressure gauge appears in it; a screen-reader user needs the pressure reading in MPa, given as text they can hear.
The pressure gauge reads 0.09 MPa
